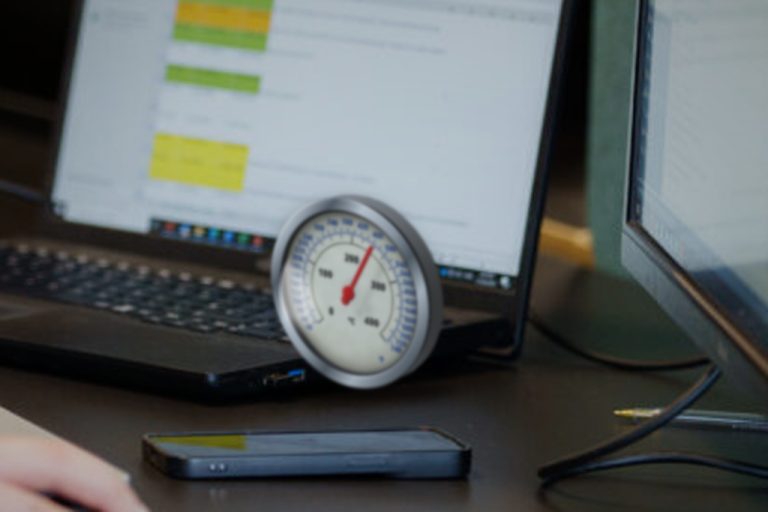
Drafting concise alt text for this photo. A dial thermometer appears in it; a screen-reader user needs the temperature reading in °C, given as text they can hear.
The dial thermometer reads 240 °C
